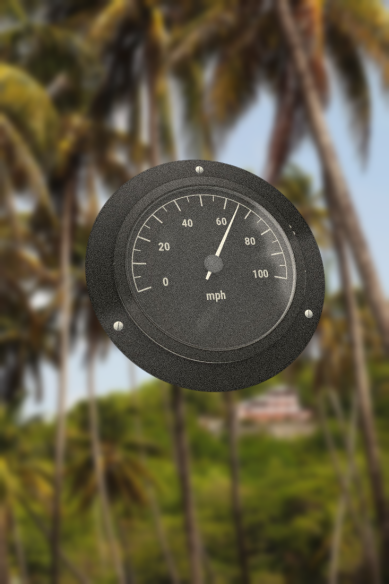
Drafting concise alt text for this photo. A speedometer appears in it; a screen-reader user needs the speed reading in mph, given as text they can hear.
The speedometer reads 65 mph
